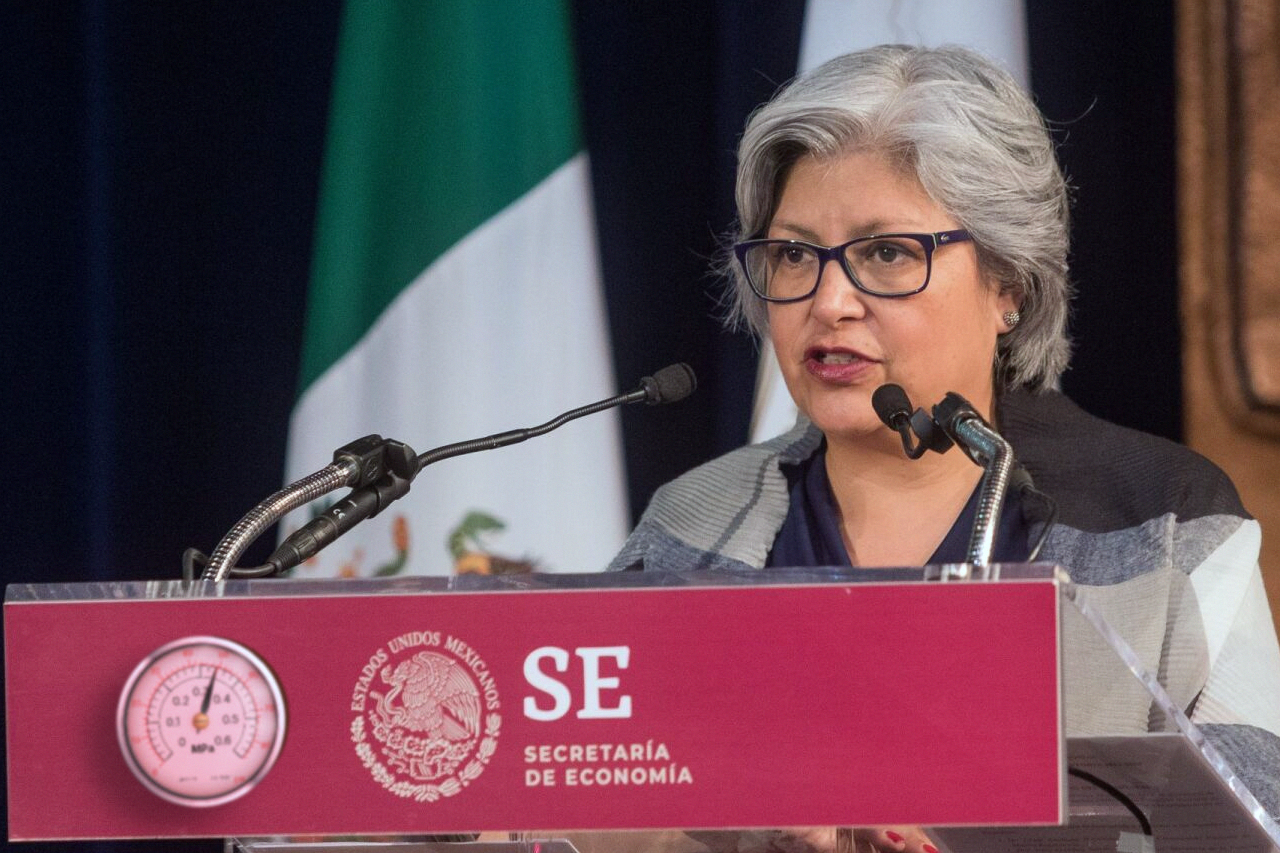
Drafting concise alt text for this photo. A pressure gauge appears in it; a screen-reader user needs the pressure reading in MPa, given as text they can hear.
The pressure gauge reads 0.34 MPa
